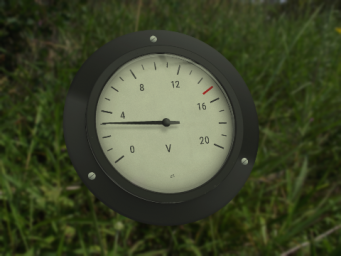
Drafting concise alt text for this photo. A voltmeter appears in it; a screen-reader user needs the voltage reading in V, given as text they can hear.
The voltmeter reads 3 V
